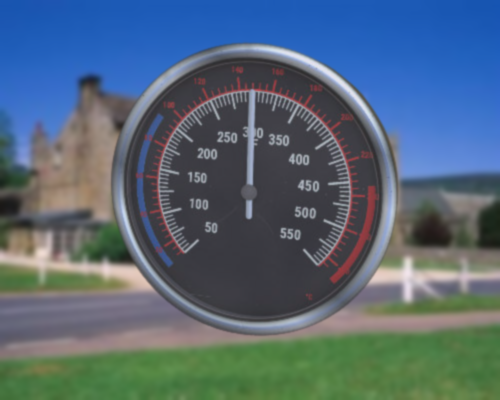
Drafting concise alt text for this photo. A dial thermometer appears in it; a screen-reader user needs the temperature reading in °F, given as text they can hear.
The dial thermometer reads 300 °F
